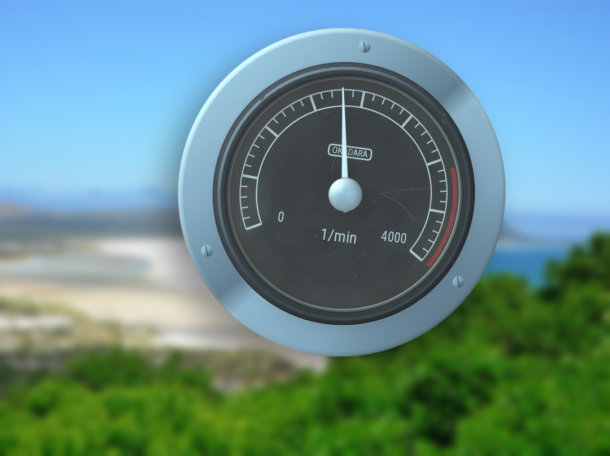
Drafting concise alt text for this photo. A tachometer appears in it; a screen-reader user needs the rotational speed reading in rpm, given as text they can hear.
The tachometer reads 1800 rpm
